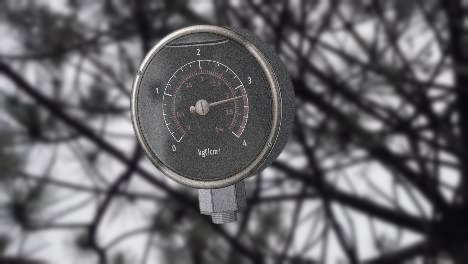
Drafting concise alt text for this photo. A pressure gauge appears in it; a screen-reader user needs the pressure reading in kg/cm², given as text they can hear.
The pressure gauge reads 3.2 kg/cm²
